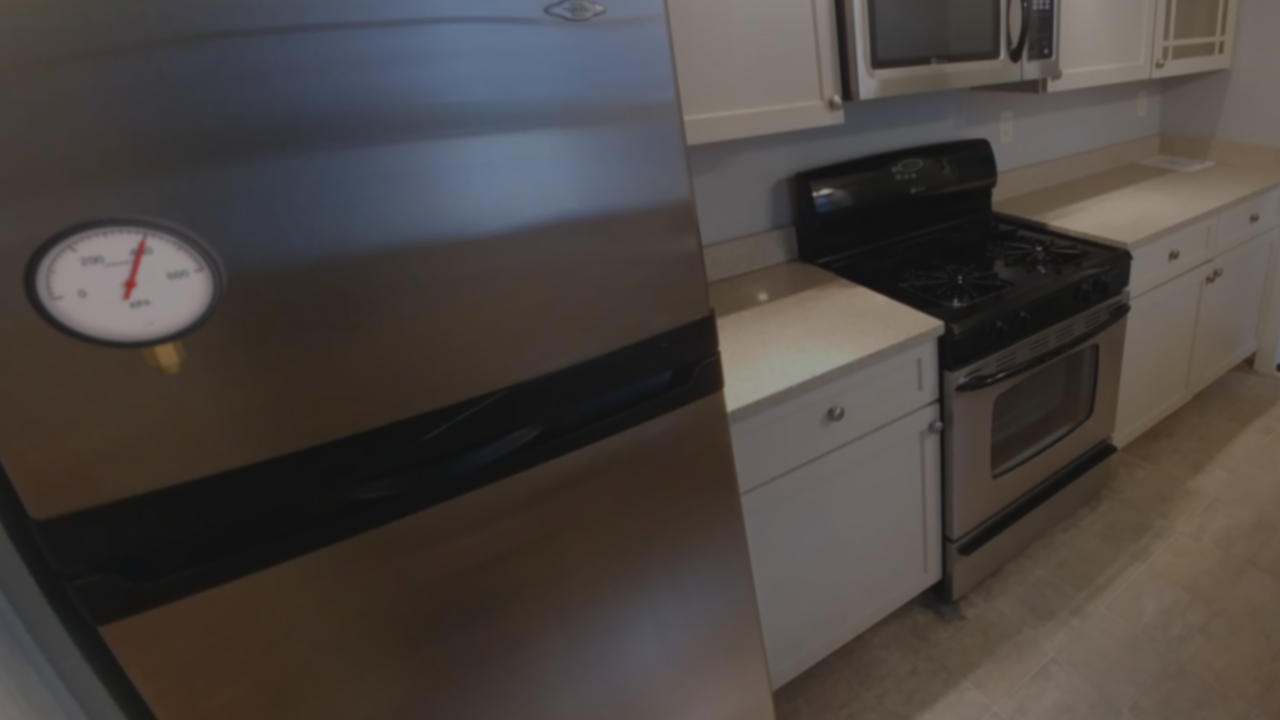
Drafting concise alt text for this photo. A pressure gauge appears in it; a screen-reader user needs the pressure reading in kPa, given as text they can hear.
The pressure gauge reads 400 kPa
